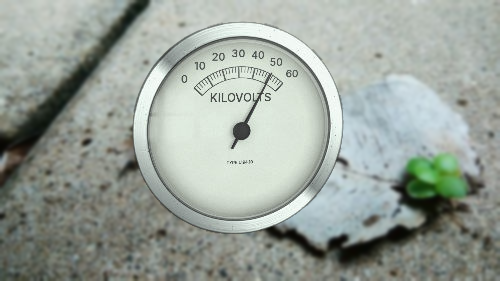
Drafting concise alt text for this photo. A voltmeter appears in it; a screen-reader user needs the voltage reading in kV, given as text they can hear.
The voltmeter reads 50 kV
